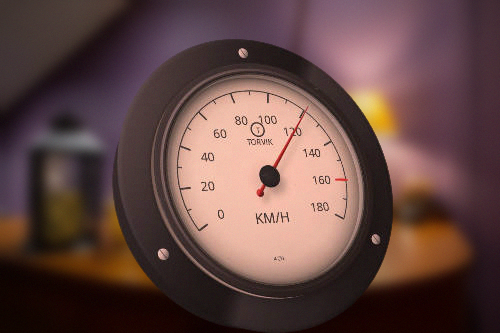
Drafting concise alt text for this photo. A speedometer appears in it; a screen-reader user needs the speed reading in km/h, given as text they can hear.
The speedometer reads 120 km/h
